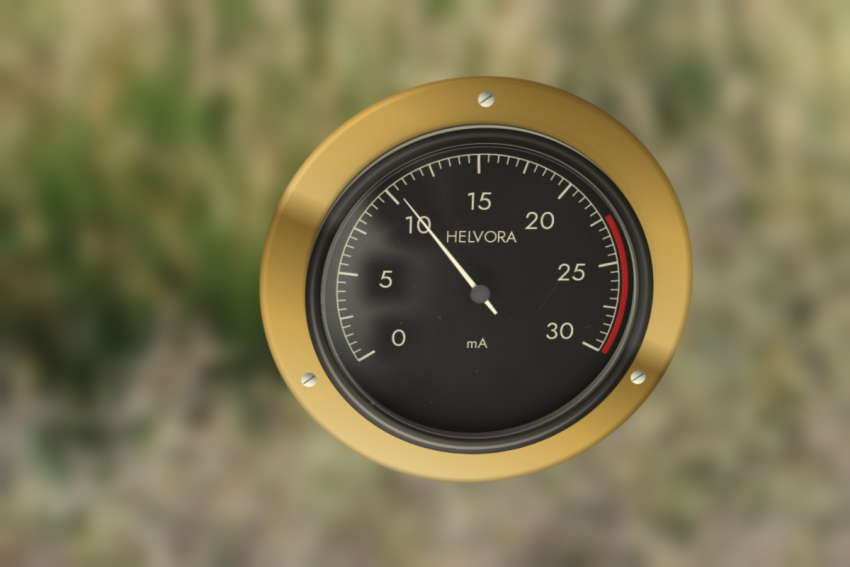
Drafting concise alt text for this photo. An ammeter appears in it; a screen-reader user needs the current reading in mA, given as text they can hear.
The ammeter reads 10.5 mA
